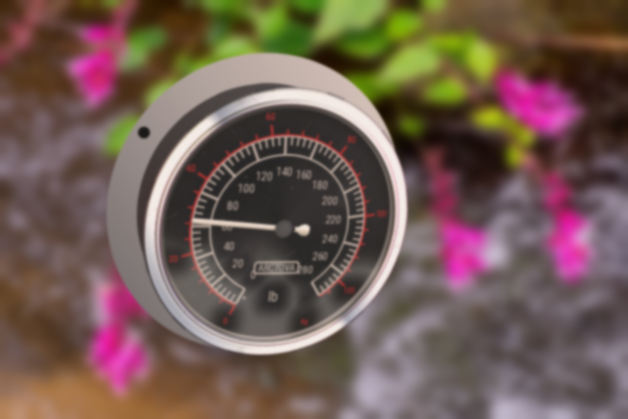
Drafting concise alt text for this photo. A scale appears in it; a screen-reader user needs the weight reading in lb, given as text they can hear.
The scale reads 64 lb
